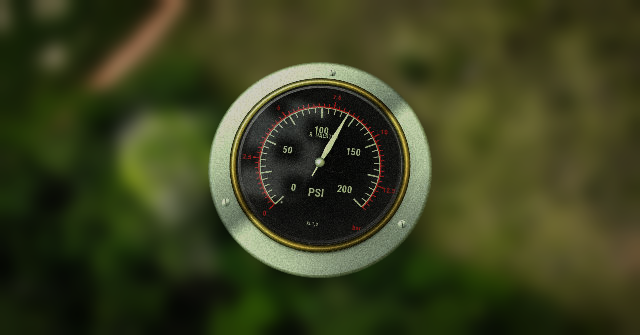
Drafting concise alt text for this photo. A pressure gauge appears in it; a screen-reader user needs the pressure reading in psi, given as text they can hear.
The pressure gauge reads 120 psi
